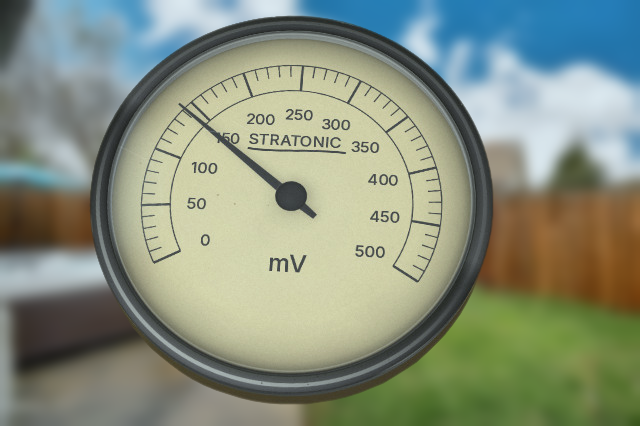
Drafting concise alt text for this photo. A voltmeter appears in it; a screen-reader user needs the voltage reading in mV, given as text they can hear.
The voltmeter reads 140 mV
